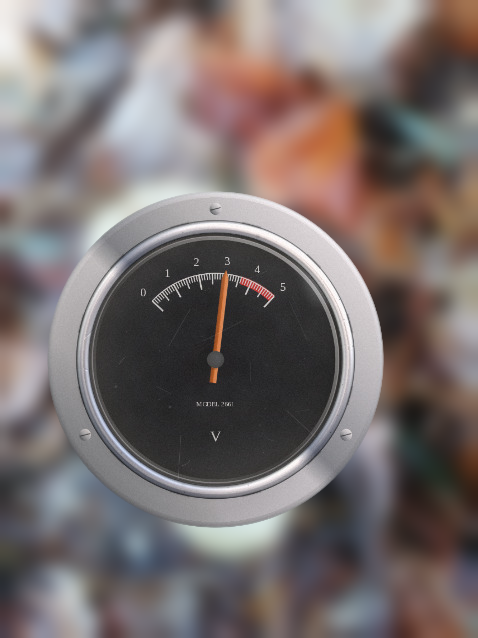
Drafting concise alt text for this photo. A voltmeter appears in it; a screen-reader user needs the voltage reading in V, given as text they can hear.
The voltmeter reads 3 V
